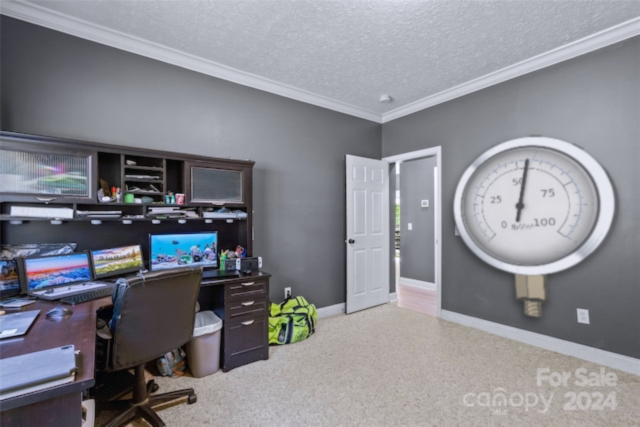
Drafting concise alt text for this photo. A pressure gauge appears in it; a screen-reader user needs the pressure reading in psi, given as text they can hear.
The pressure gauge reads 55 psi
